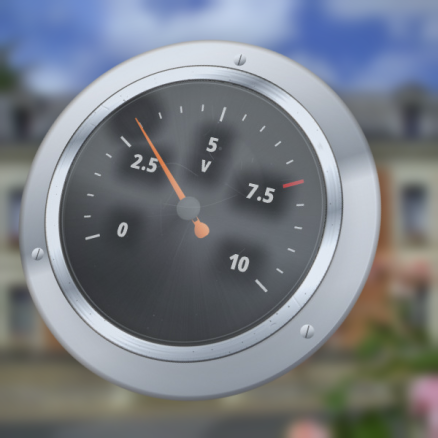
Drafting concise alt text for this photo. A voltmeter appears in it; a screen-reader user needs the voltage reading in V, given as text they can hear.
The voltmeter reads 3 V
